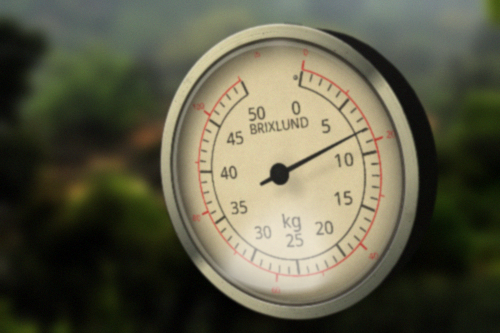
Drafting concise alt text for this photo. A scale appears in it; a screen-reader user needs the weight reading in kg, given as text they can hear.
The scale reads 8 kg
